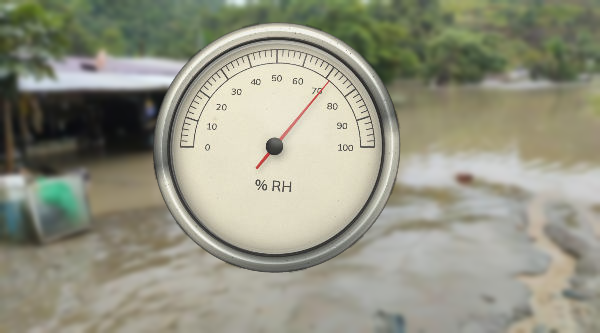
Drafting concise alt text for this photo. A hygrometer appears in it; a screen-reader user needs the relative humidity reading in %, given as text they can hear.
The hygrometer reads 72 %
